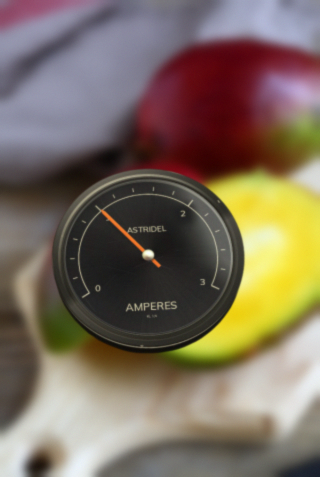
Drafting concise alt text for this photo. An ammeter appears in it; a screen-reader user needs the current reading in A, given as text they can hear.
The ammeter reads 1 A
